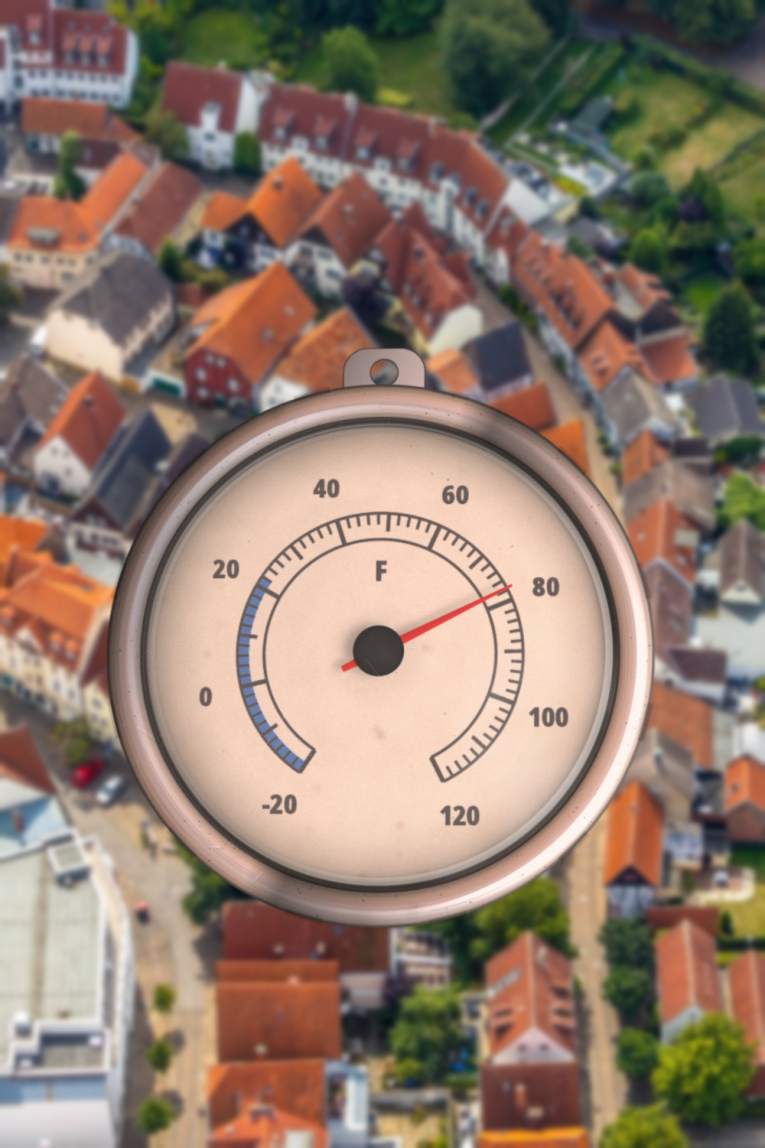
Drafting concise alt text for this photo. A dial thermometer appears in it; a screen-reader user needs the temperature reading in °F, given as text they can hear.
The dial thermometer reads 78 °F
